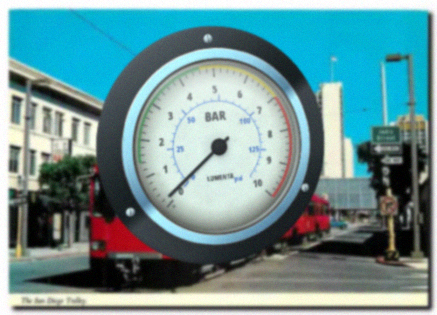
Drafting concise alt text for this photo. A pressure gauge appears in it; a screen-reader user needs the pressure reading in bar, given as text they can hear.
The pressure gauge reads 0.2 bar
